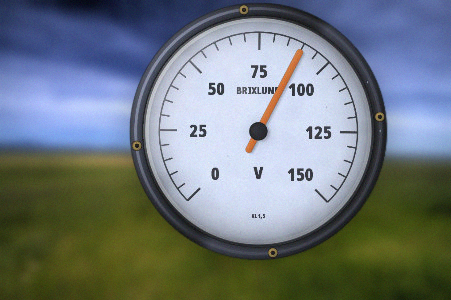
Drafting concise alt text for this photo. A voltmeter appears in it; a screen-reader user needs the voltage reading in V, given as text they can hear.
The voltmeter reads 90 V
